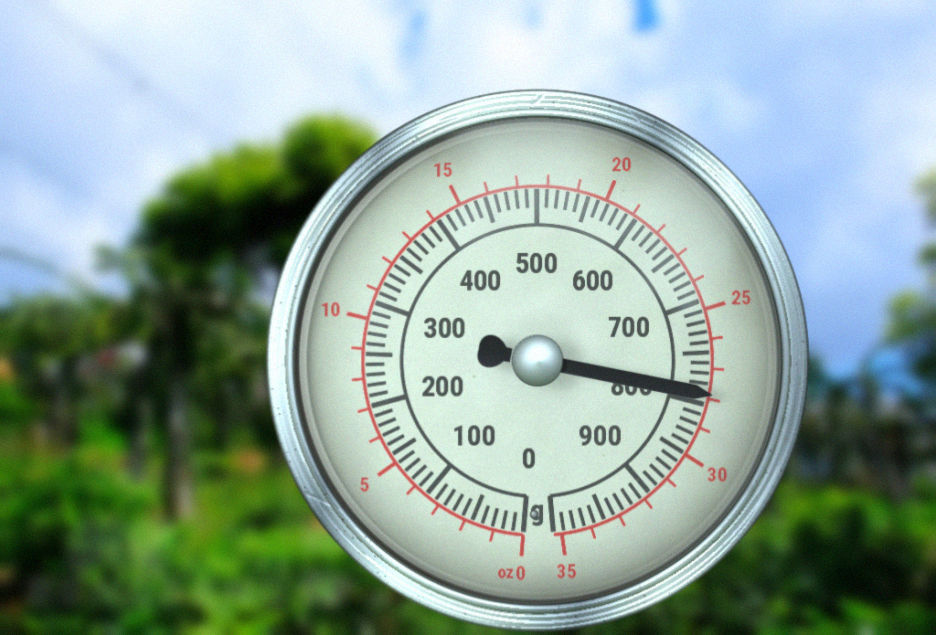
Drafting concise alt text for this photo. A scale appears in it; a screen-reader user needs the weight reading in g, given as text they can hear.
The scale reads 790 g
